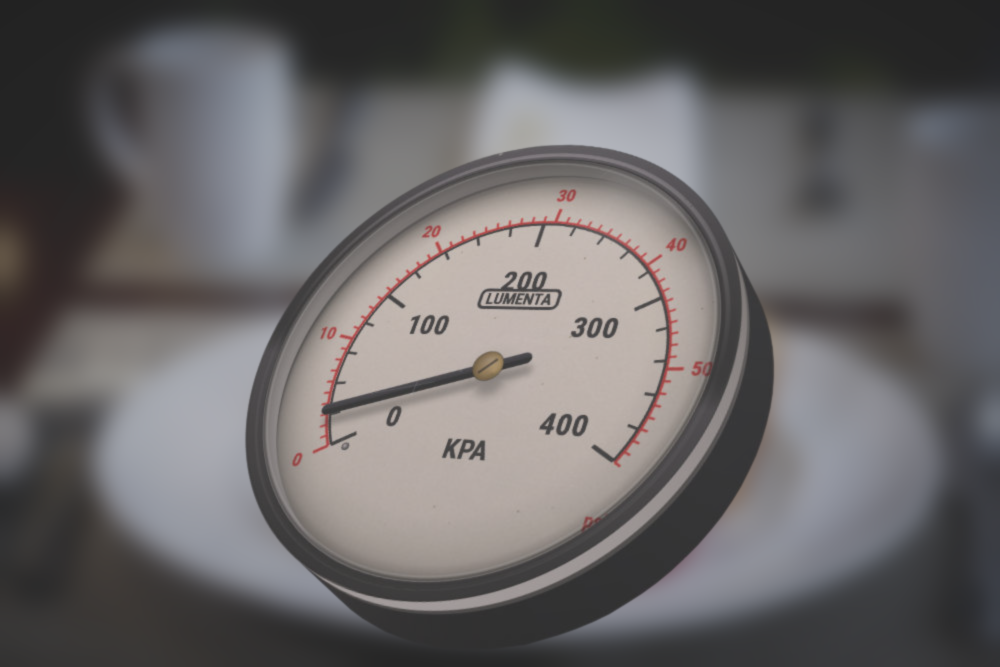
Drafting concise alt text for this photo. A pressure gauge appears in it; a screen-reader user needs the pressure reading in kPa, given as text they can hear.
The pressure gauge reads 20 kPa
